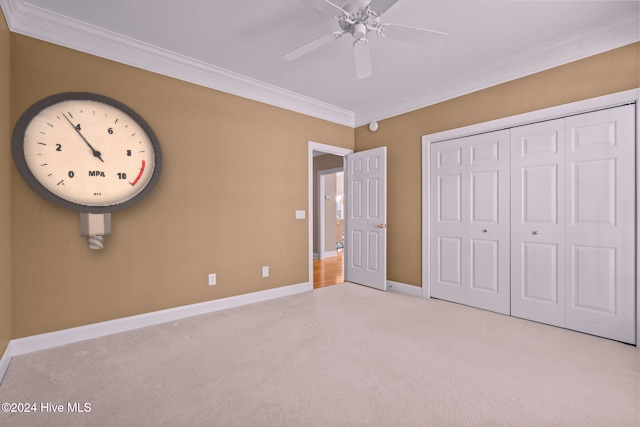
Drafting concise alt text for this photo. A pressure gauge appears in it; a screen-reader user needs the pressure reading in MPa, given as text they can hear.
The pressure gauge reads 3.75 MPa
